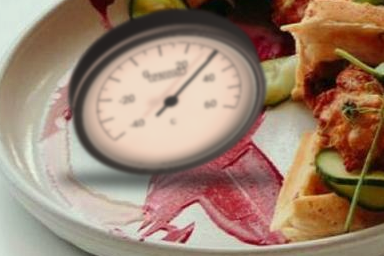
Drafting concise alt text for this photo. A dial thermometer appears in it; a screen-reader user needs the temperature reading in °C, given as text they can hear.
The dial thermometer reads 30 °C
